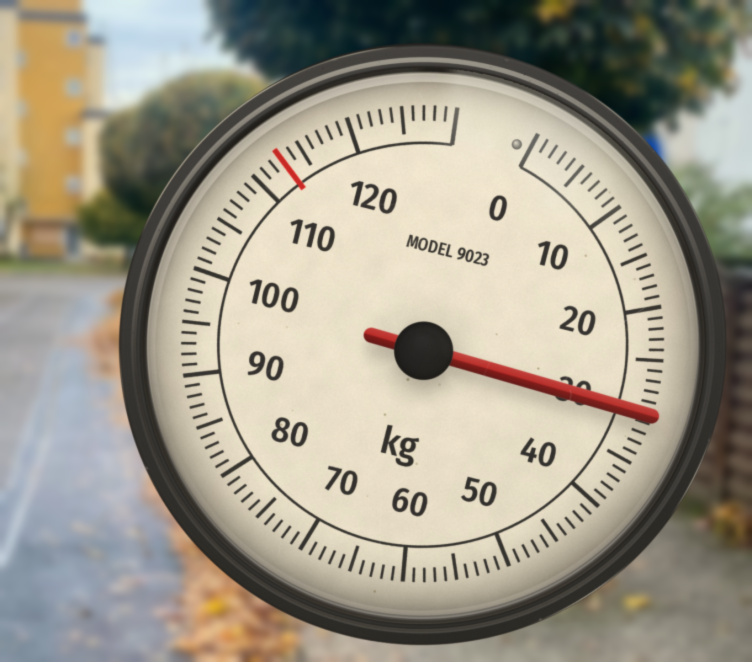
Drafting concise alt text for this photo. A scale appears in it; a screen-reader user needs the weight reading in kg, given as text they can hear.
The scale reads 30 kg
